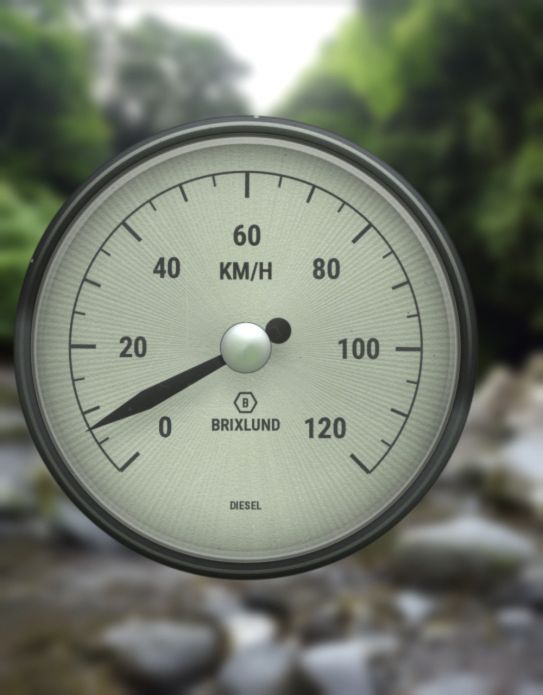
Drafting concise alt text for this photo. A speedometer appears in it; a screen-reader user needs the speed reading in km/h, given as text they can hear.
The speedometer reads 7.5 km/h
